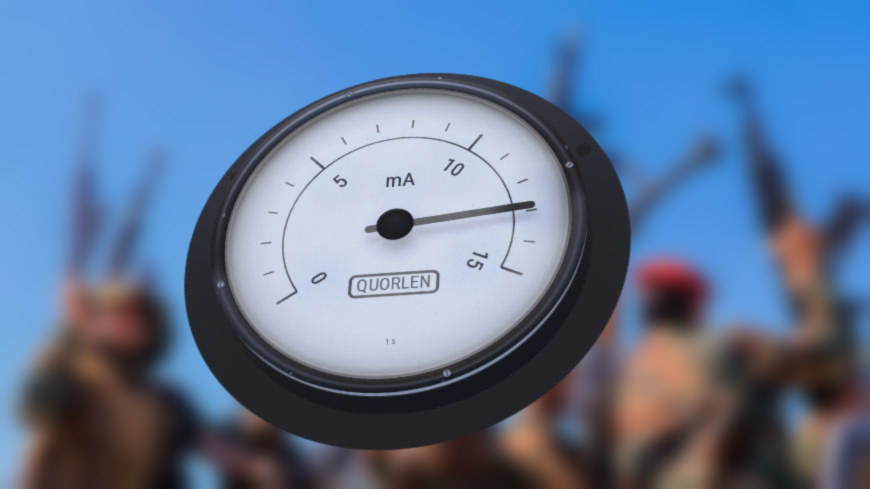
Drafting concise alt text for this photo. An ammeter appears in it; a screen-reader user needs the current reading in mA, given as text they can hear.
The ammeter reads 13 mA
